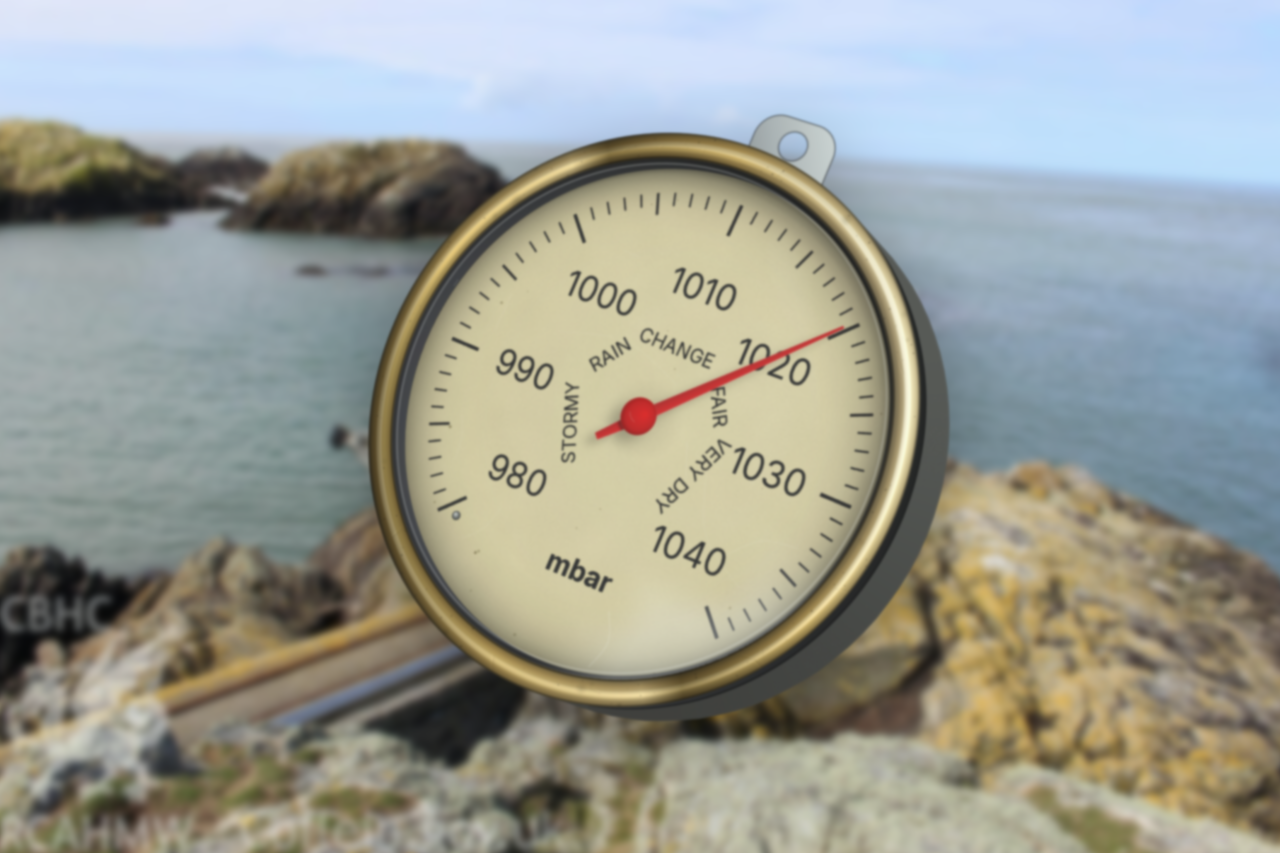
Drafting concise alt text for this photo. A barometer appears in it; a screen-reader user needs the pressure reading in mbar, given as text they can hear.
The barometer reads 1020 mbar
